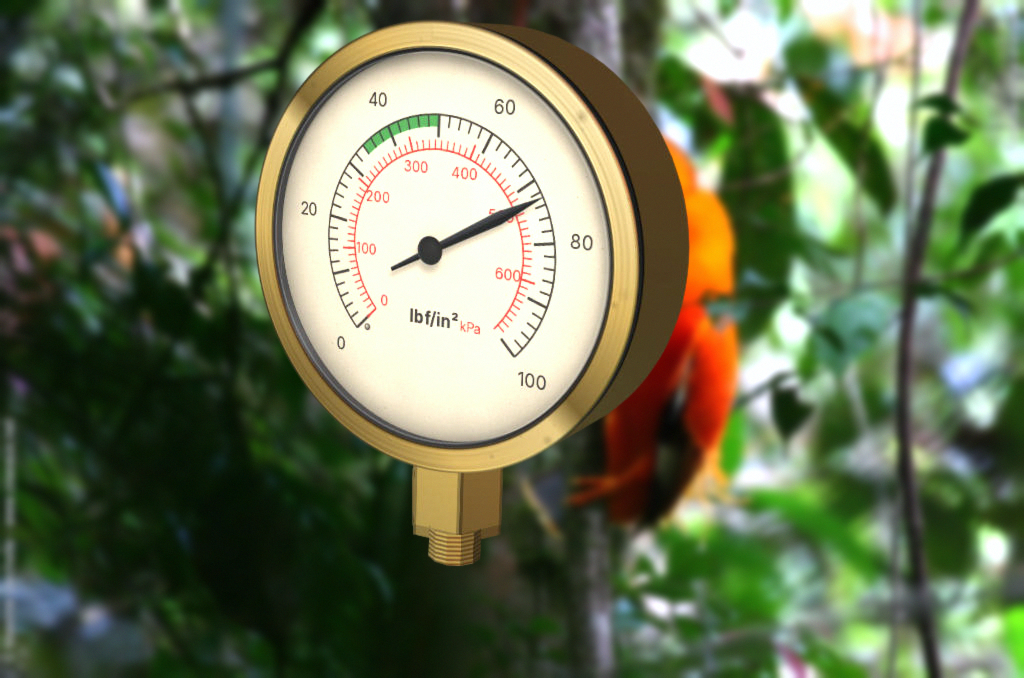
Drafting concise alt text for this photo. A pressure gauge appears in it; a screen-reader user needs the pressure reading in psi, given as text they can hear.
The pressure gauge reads 73 psi
